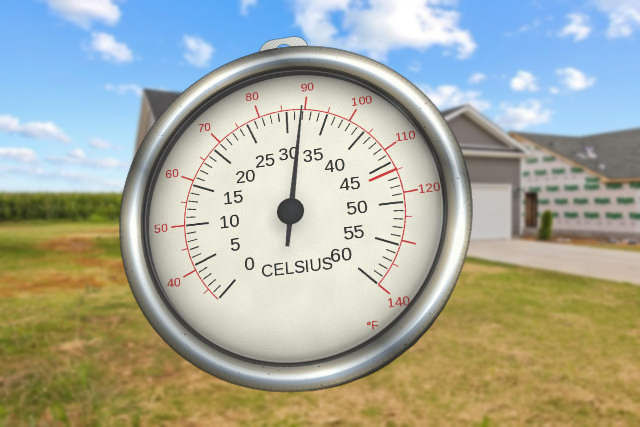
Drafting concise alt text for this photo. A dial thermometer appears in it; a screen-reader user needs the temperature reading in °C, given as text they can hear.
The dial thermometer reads 32 °C
